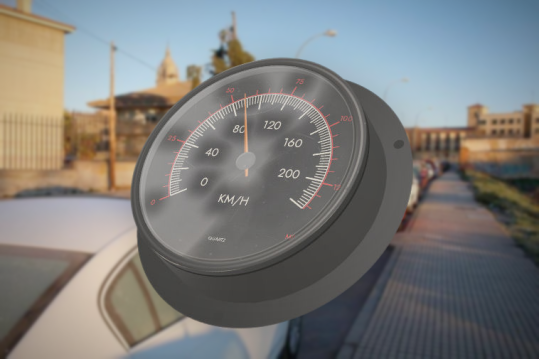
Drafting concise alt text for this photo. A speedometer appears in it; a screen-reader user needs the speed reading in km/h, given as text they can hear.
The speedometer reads 90 km/h
